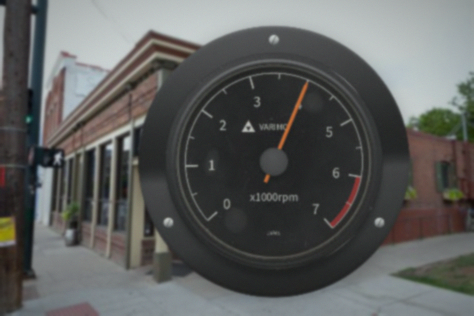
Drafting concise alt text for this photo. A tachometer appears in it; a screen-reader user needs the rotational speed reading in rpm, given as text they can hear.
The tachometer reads 4000 rpm
